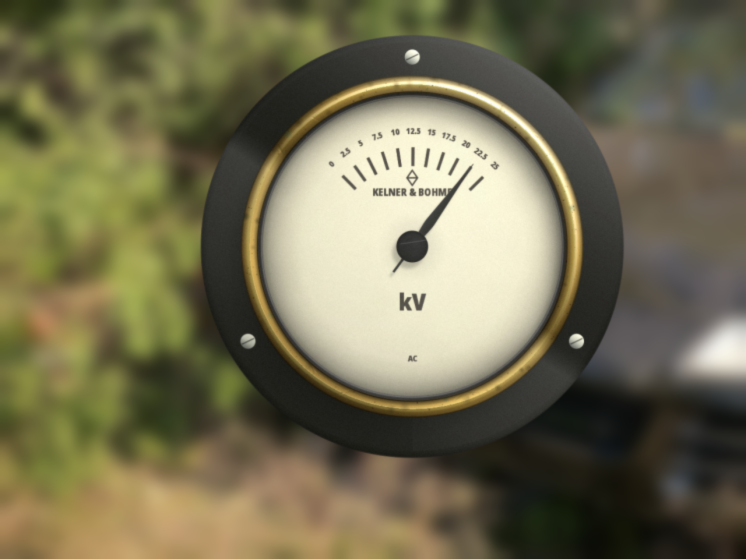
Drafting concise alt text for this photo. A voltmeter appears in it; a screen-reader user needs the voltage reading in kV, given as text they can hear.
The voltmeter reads 22.5 kV
